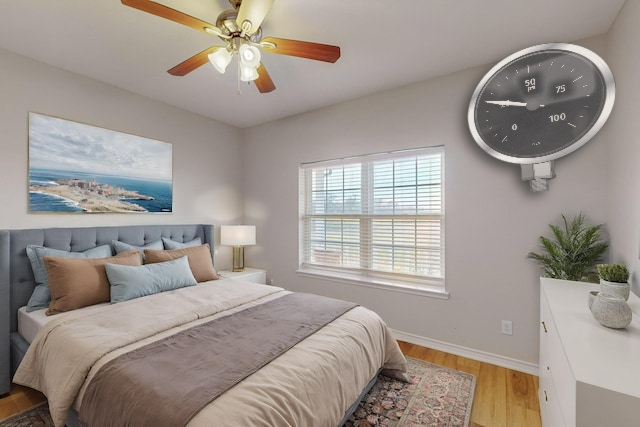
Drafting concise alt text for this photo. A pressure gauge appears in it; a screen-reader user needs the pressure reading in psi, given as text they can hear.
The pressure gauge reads 25 psi
